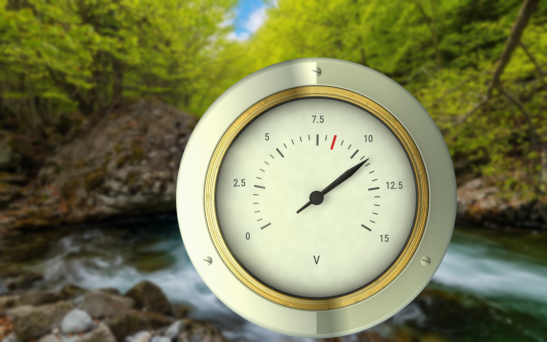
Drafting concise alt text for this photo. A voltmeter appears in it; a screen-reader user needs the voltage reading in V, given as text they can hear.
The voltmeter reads 10.75 V
